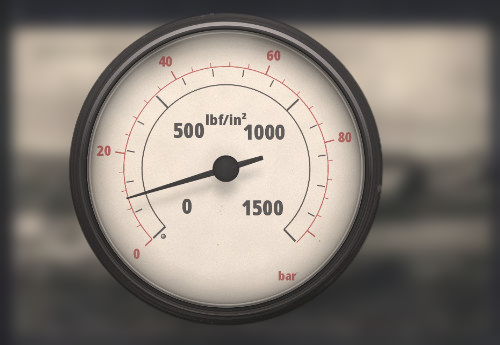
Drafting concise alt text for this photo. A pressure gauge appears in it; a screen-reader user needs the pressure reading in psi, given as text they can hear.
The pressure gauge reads 150 psi
